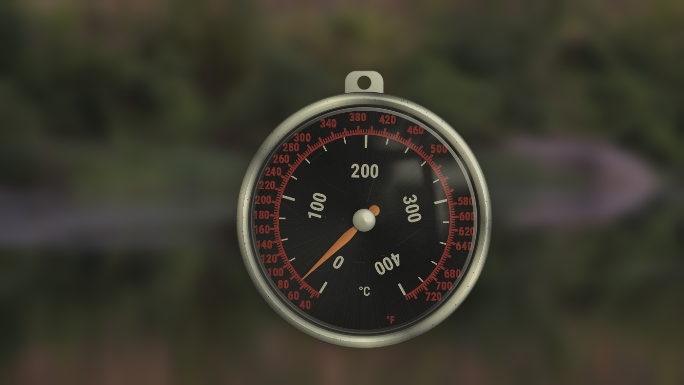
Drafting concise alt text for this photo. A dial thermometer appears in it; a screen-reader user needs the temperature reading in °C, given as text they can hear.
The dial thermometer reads 20 °C
